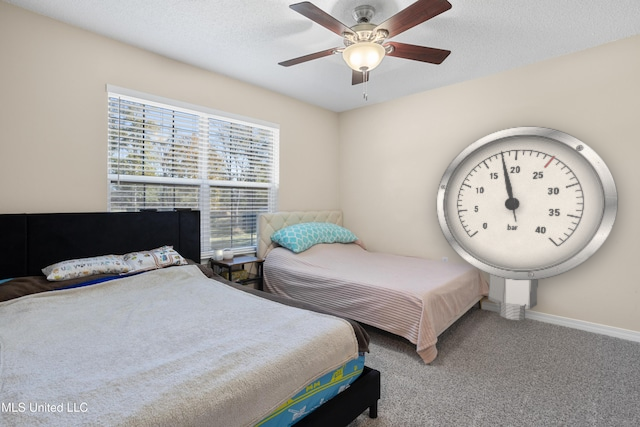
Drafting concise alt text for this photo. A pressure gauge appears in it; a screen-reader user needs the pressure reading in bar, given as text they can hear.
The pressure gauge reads 18 bar
